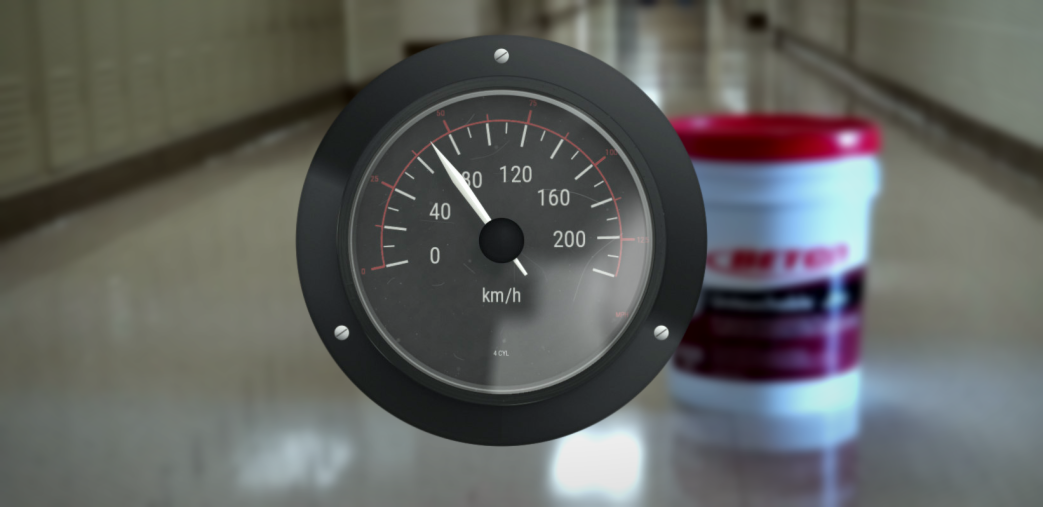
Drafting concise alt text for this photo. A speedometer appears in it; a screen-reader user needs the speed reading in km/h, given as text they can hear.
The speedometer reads 70 km/h
